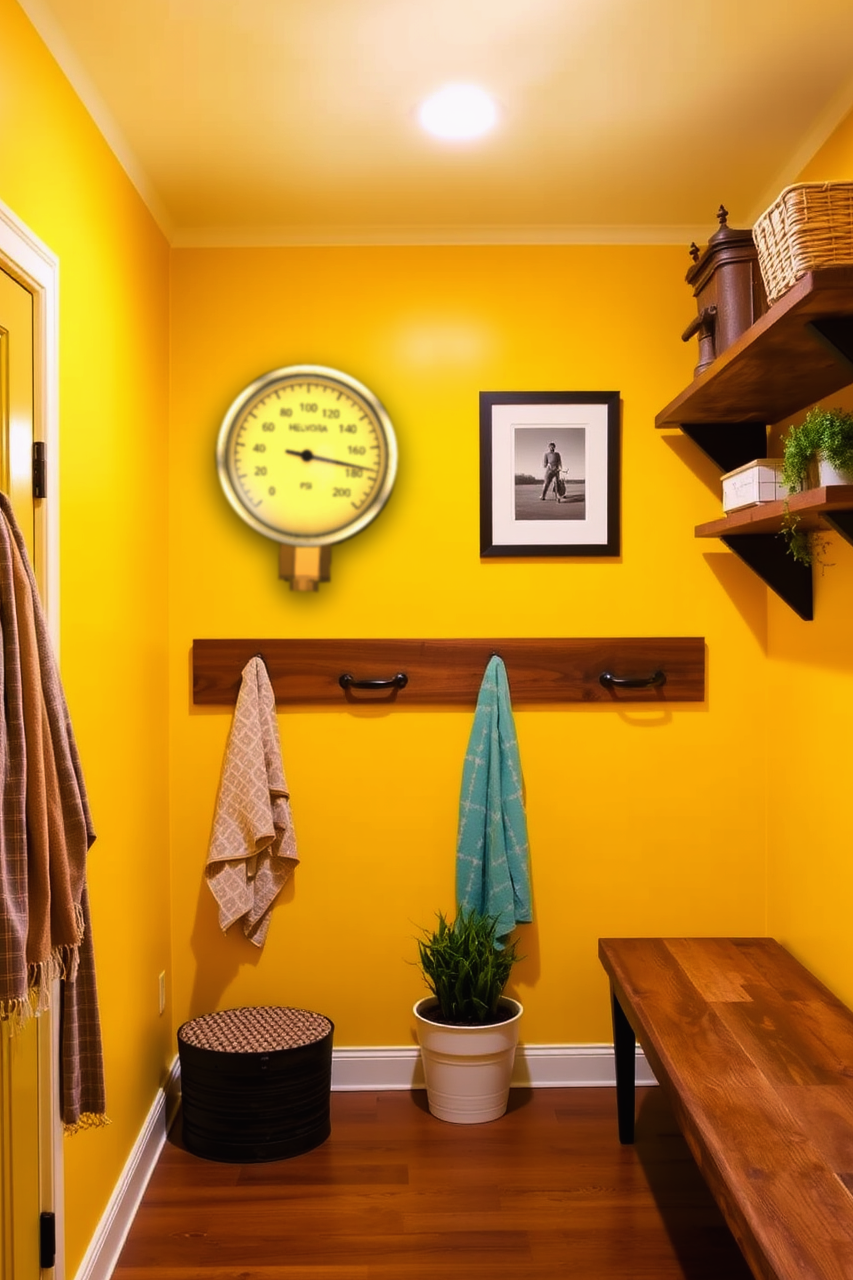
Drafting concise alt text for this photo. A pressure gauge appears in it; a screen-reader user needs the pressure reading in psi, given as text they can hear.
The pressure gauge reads 175 psi
